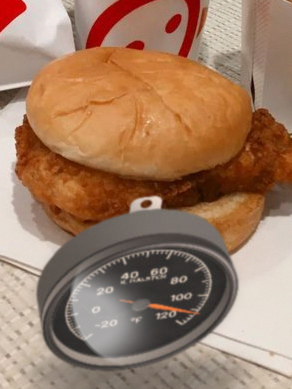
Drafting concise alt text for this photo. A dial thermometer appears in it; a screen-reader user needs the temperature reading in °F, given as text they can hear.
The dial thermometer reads 110 °F
